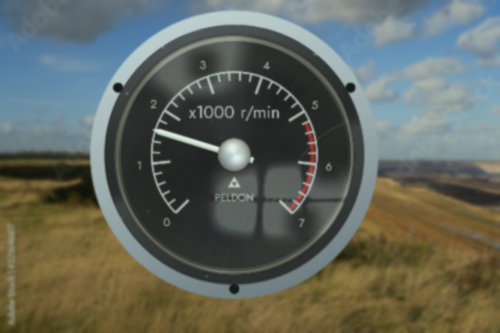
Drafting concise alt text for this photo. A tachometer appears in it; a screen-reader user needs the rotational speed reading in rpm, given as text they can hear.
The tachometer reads 1600 rpm
